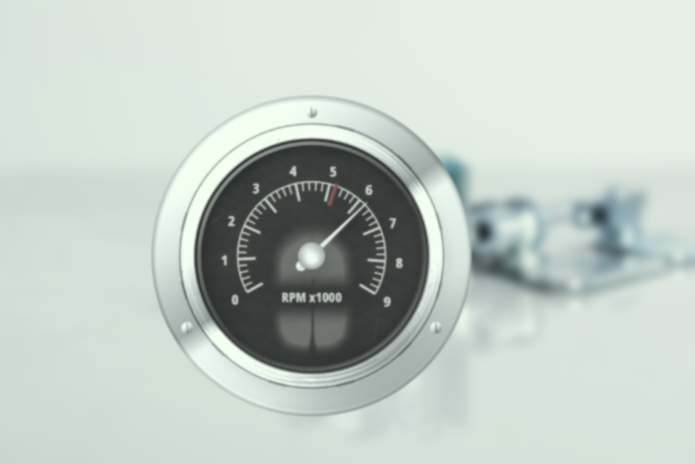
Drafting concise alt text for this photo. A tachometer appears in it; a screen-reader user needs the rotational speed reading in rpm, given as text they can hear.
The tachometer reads 6200 rpm
